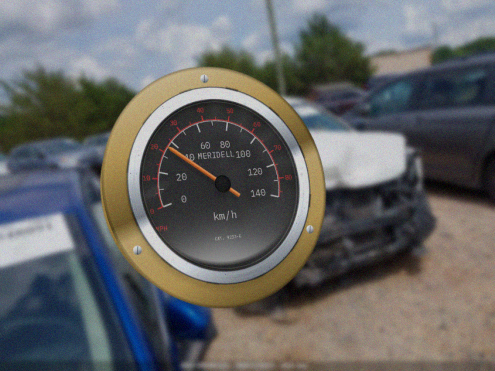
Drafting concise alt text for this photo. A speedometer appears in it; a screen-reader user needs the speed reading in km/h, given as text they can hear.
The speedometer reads 35 km/h
